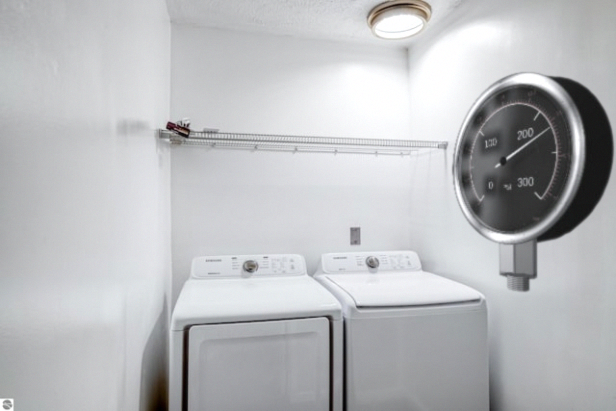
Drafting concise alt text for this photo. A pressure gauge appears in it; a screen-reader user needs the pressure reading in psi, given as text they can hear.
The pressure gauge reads 225 psi
